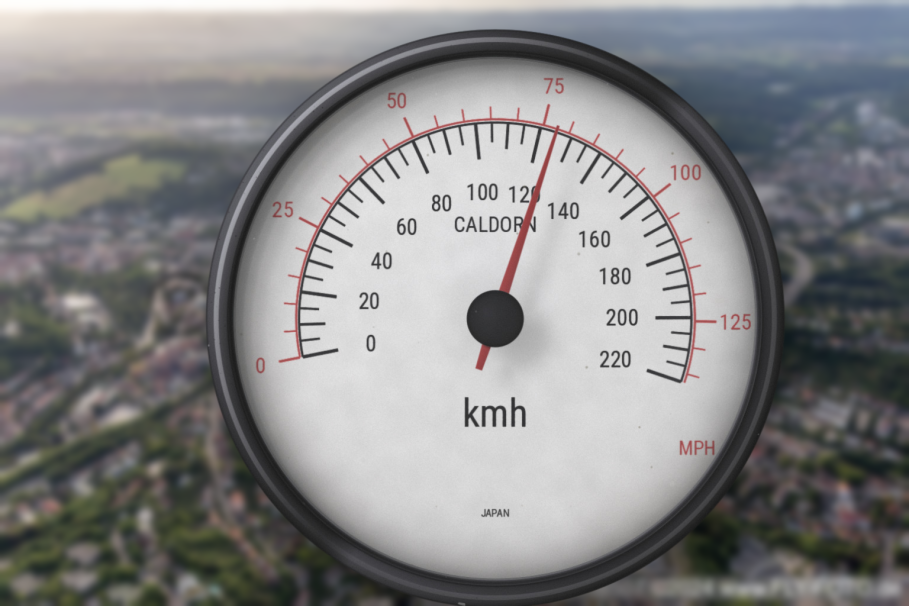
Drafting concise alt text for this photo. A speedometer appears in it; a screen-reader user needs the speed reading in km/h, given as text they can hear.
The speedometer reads 125 km/h
